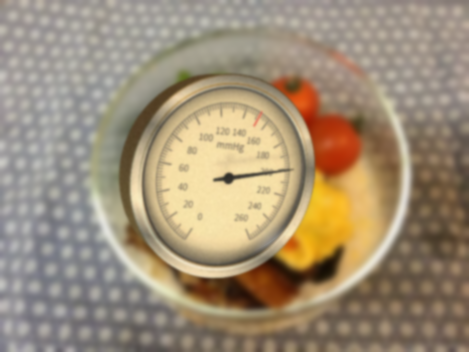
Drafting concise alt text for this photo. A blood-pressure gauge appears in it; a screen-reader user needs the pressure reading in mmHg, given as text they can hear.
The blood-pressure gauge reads 200 mmHg
